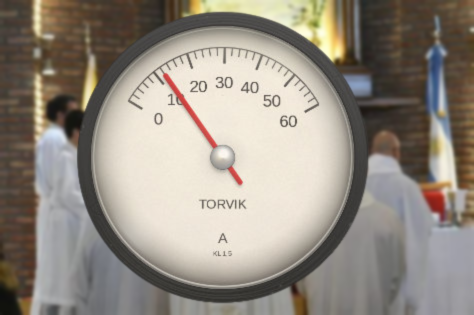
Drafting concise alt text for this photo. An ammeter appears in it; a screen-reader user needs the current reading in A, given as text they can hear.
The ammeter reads 12 A
